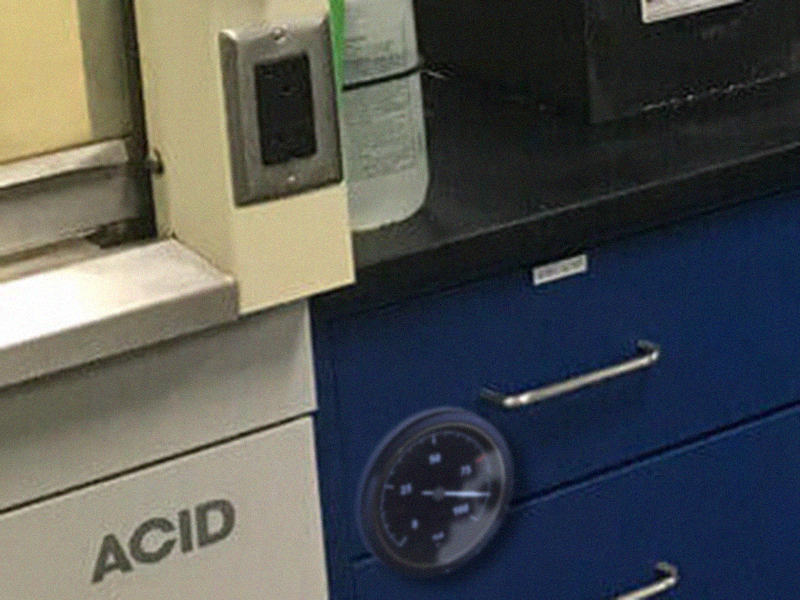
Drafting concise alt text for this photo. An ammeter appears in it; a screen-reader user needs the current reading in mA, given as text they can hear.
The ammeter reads 90 mA
